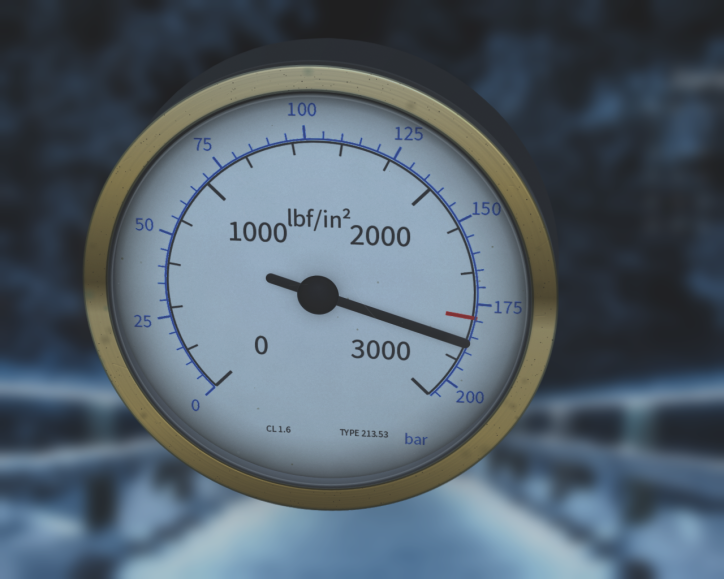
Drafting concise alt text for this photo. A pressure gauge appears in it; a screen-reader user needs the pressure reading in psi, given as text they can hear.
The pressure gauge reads 2700 psi
